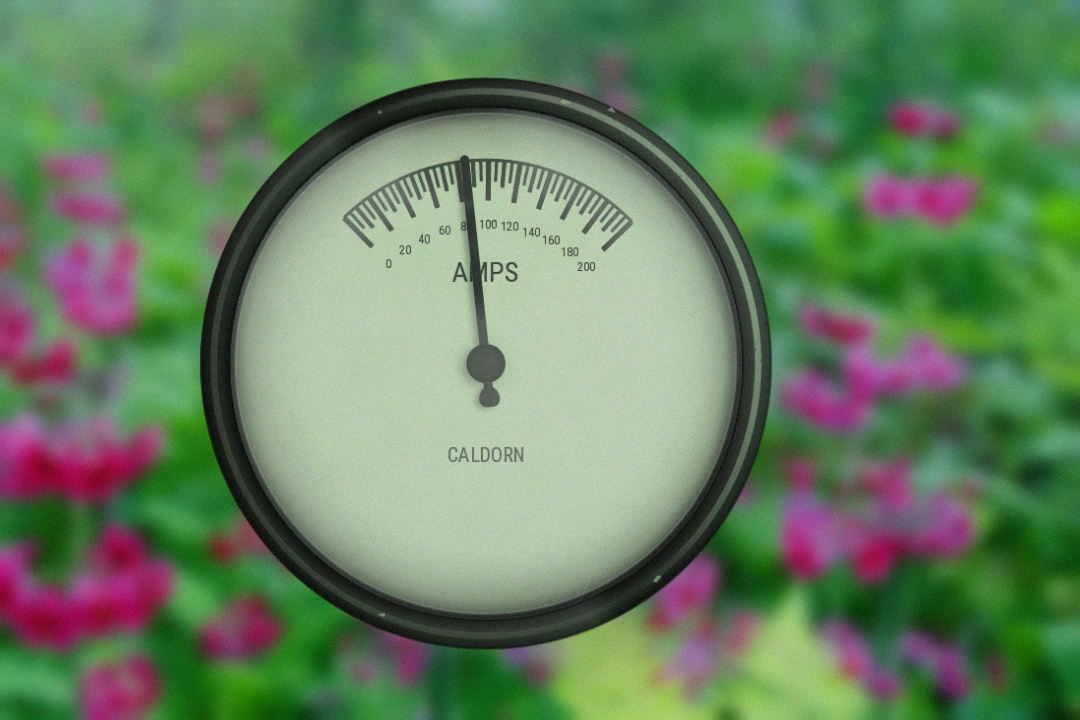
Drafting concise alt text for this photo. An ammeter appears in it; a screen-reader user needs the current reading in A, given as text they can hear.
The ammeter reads 85 A
